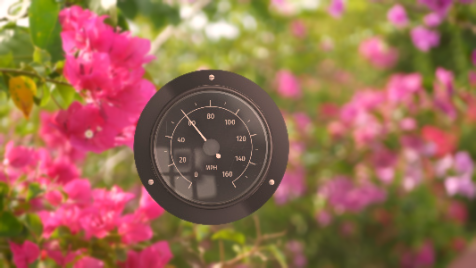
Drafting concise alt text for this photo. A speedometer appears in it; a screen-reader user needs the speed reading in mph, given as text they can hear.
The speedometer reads 60 mph
